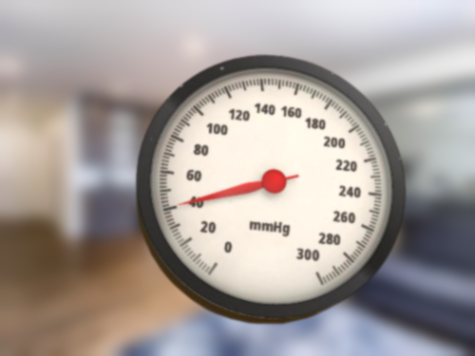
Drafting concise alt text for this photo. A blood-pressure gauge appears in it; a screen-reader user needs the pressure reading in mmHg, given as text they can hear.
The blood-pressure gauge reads 40 mmHg
